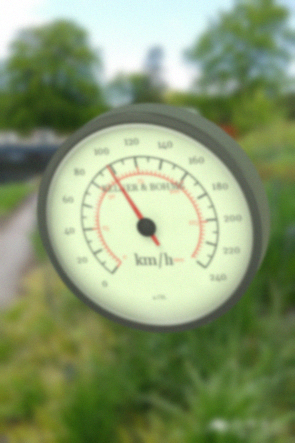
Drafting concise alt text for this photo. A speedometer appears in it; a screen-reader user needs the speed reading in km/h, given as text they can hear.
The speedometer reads 100 km/h
